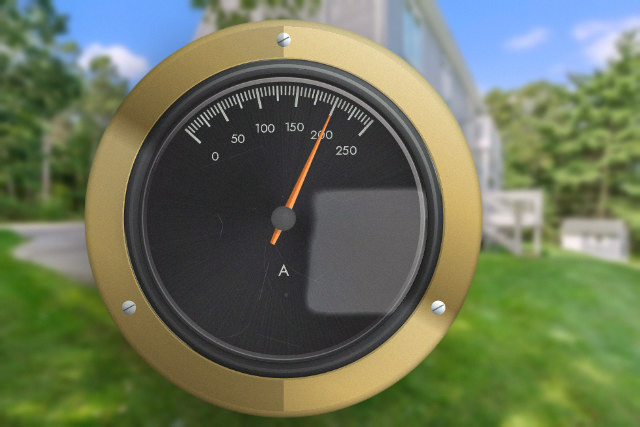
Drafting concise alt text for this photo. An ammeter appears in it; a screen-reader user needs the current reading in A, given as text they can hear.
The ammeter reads 200 A
